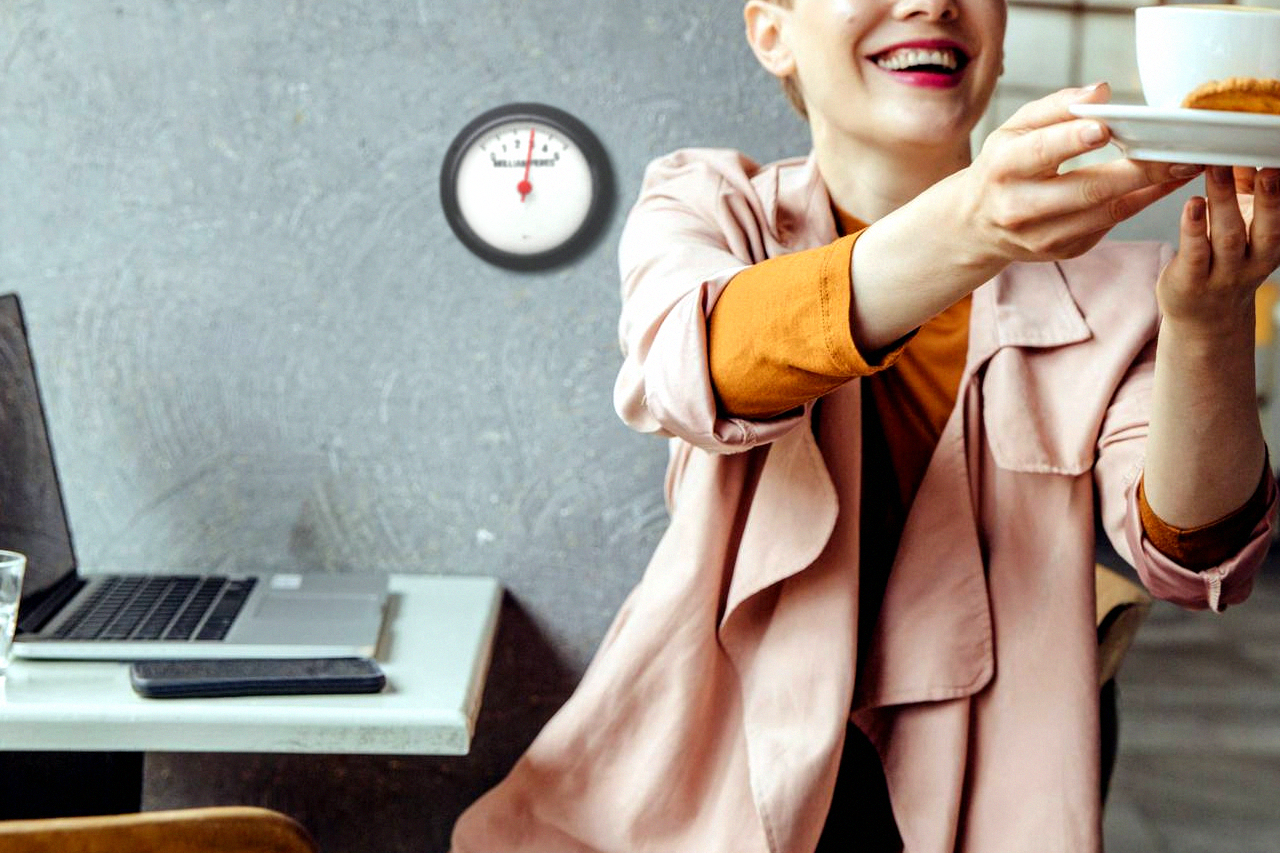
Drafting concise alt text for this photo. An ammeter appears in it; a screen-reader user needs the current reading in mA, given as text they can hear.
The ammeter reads 3 mA
